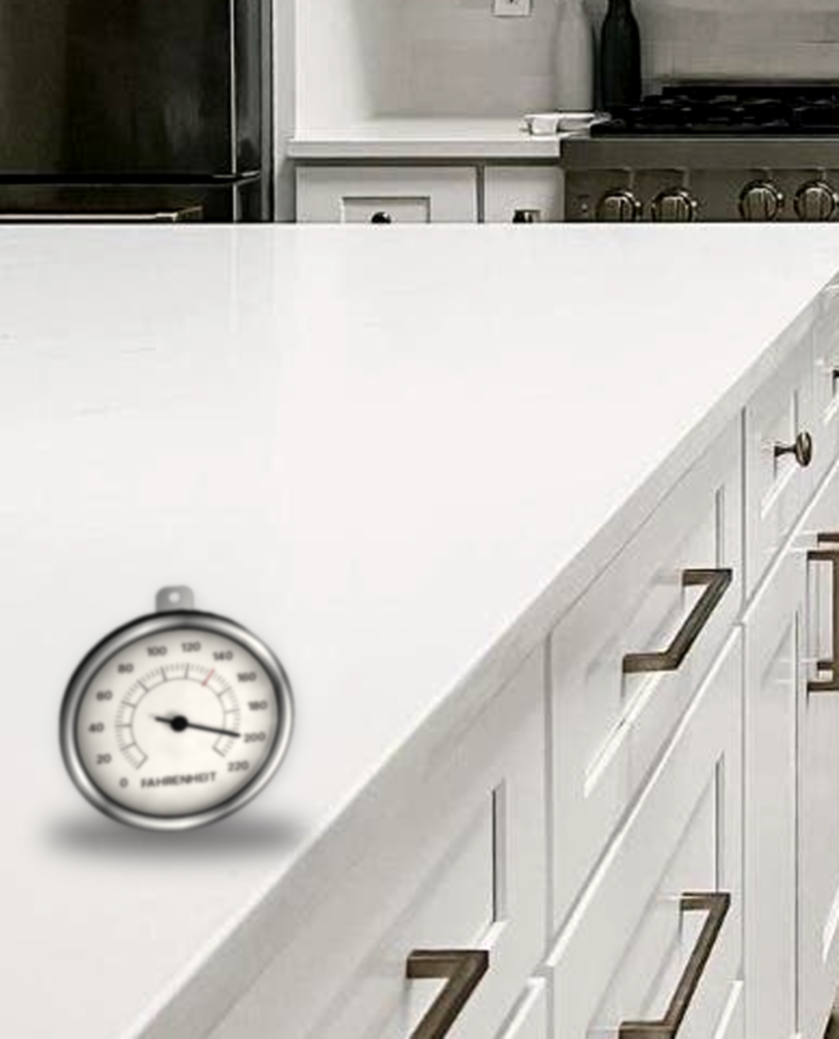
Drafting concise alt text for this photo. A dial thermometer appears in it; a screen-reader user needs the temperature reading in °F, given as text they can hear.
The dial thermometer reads 200 °F
